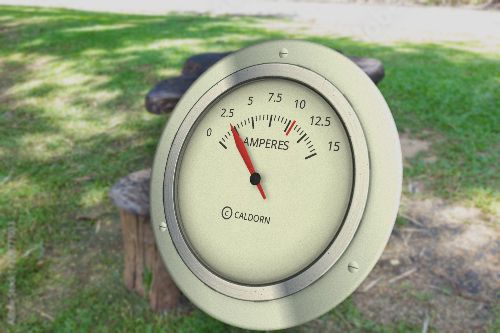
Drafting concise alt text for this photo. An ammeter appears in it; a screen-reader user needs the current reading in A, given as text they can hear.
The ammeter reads 2.5 A
